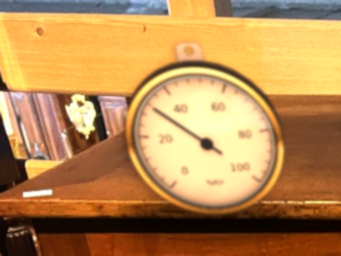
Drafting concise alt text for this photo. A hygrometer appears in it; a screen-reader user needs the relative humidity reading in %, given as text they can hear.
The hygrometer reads 32 %
